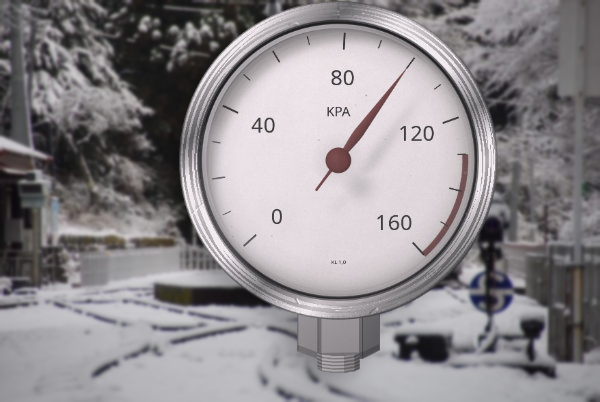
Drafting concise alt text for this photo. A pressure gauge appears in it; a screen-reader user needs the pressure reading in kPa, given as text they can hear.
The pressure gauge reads 100 kPa
